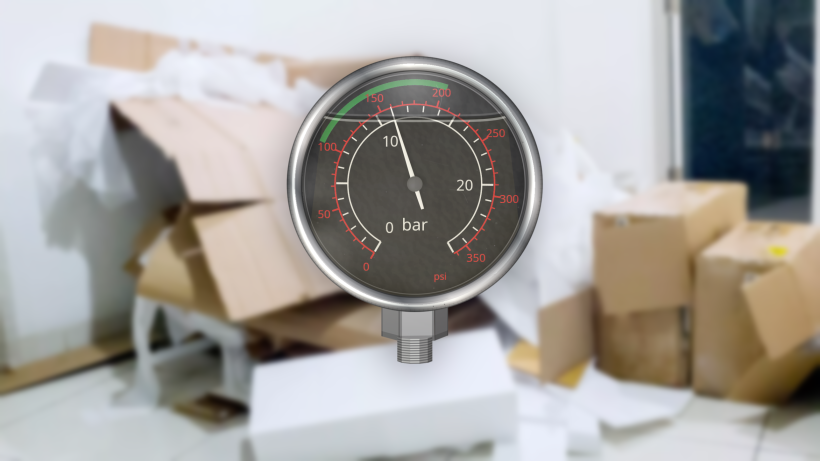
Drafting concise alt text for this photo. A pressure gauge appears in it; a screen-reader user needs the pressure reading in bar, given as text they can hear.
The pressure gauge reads 11 bar
